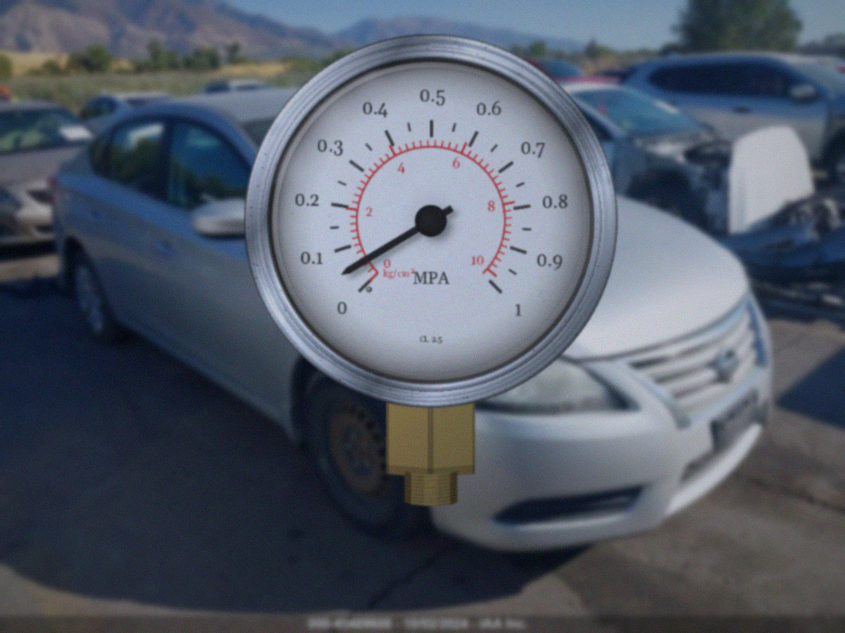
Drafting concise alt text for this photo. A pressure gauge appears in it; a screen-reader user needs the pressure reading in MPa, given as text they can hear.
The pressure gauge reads 0.05 MPa
